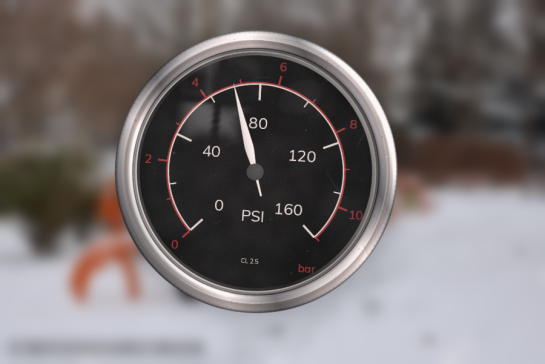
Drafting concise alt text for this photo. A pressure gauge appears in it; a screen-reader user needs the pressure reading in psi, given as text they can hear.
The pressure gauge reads 70 psi
